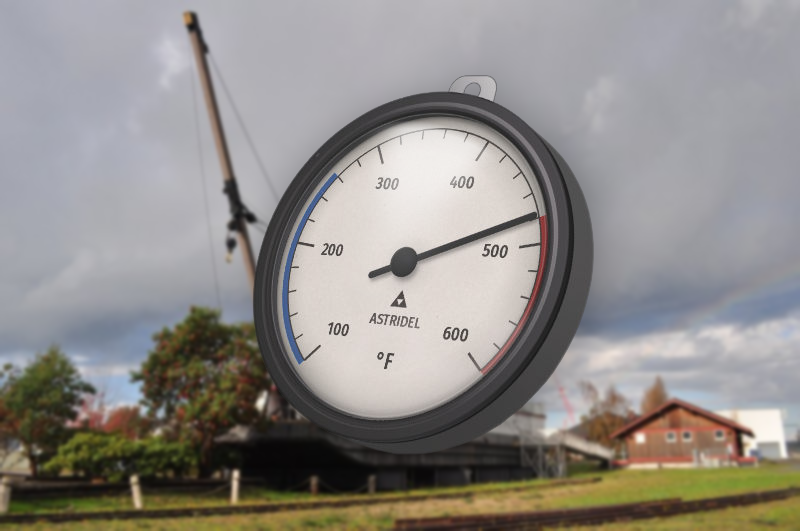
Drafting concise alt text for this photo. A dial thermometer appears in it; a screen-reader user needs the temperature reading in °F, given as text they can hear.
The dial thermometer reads 480 °F
